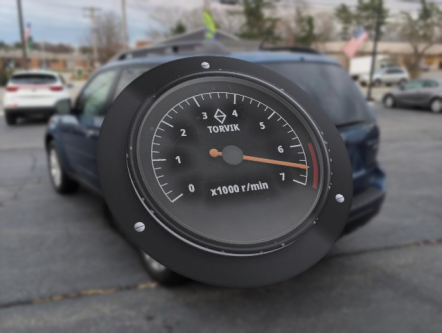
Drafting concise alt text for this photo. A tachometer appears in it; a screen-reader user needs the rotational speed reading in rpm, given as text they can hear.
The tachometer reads 6600 rpm
